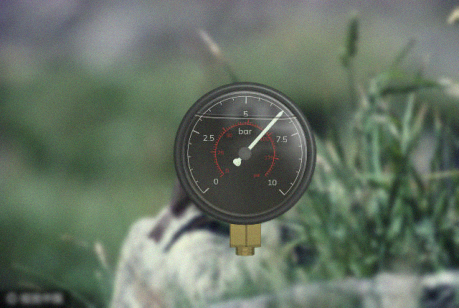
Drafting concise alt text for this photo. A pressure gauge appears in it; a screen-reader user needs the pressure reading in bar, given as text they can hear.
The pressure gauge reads 6.5 bar
